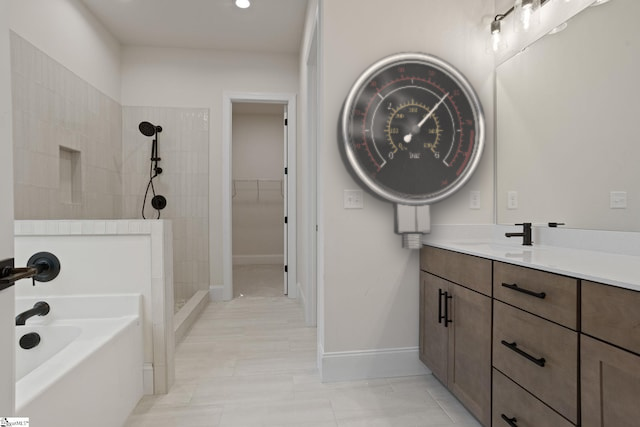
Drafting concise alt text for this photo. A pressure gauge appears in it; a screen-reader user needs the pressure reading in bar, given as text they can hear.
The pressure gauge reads 4 bar
